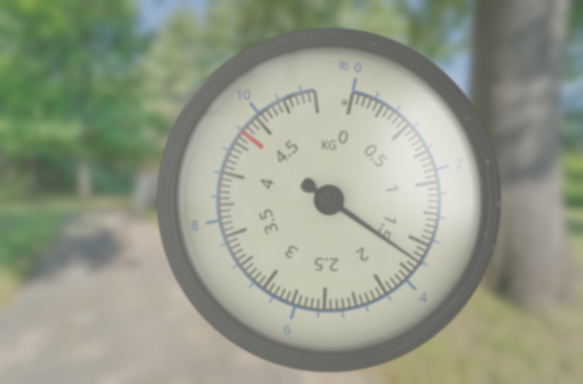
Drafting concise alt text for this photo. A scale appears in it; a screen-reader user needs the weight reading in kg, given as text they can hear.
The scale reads 1.65 kg
